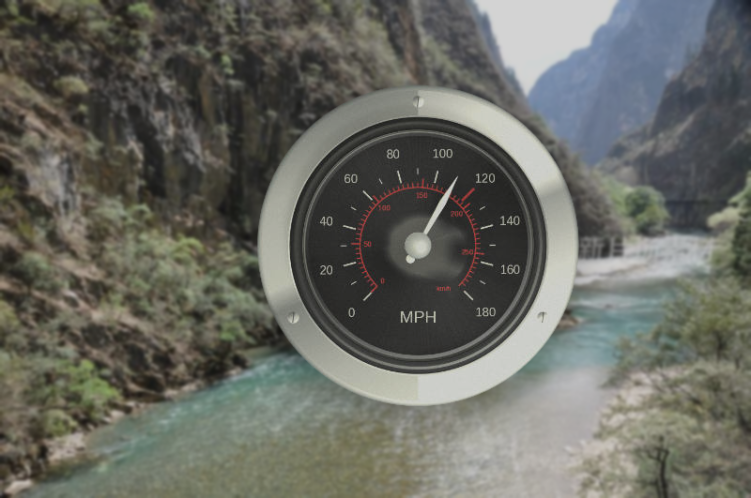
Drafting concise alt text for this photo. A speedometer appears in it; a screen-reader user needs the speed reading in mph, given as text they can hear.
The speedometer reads 110 mph
